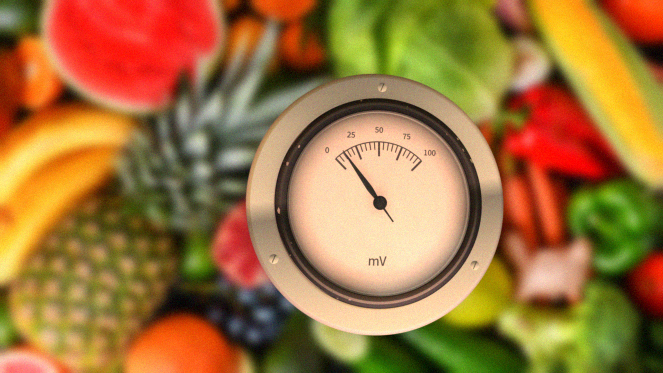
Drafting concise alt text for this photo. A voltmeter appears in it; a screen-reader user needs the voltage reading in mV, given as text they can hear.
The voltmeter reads 10 mV
